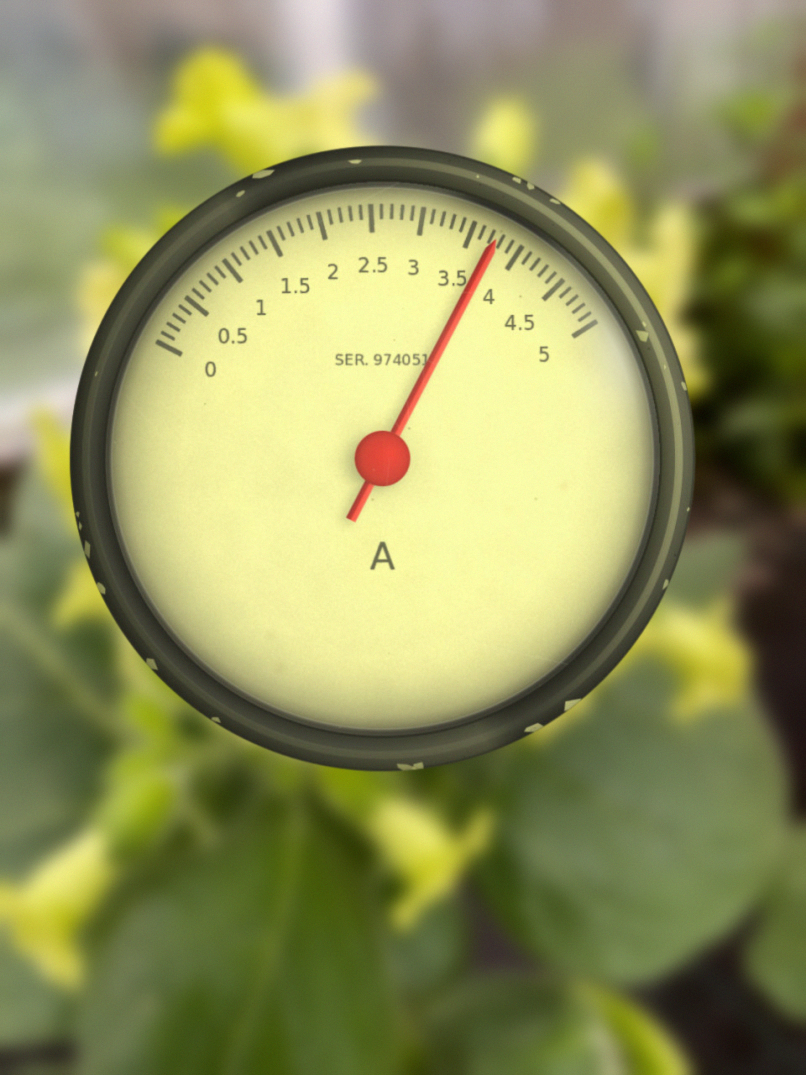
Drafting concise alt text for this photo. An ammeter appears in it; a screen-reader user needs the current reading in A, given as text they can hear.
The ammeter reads 3.75 A
